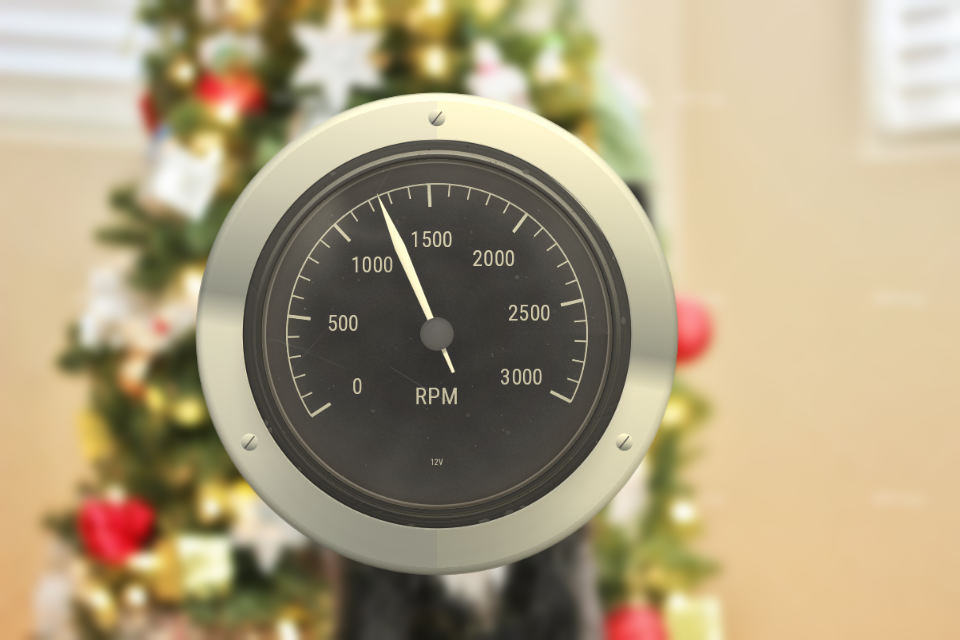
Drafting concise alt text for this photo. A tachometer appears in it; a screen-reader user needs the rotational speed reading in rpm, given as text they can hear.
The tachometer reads 1250 rpm
